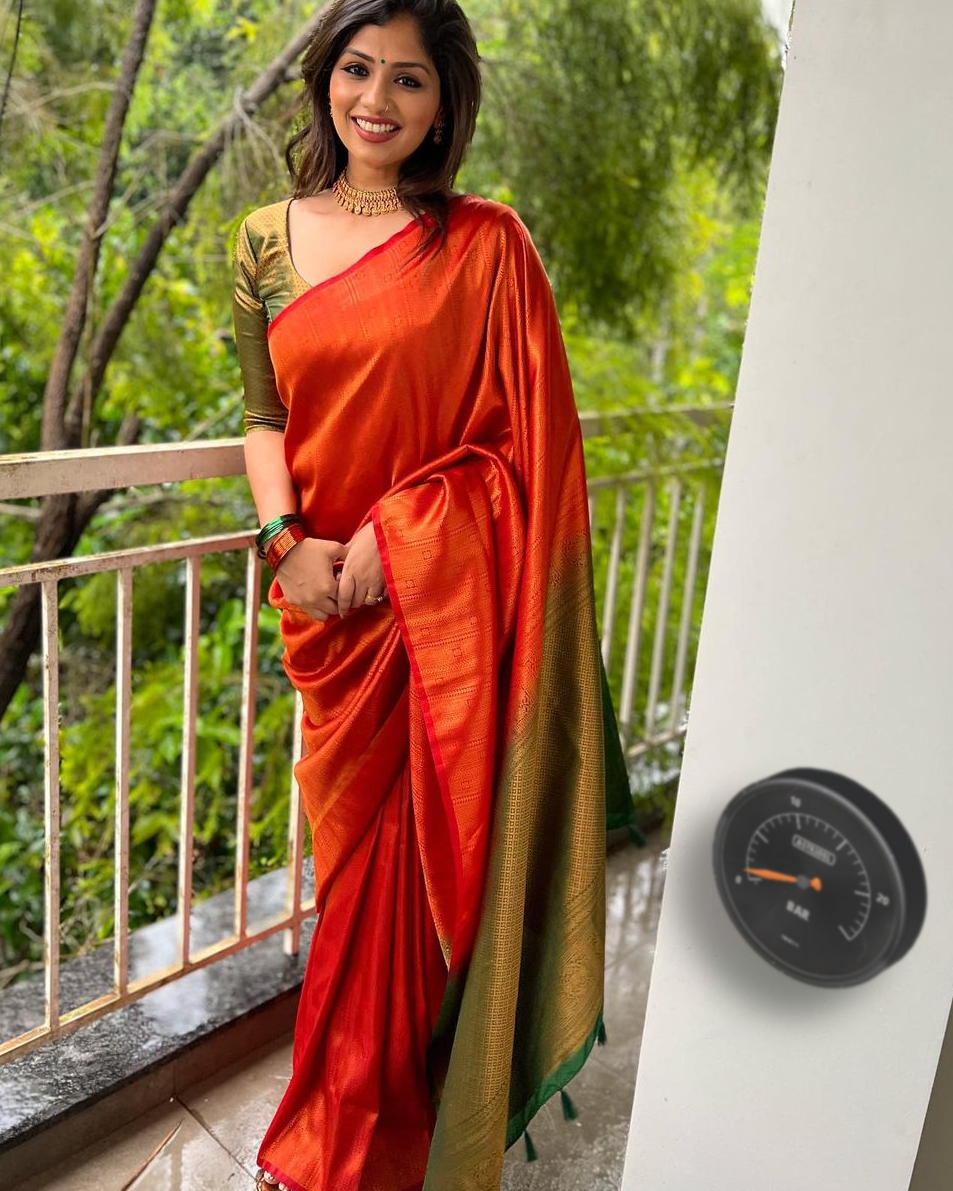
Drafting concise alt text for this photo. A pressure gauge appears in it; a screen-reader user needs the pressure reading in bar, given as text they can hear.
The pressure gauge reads 1 bar
